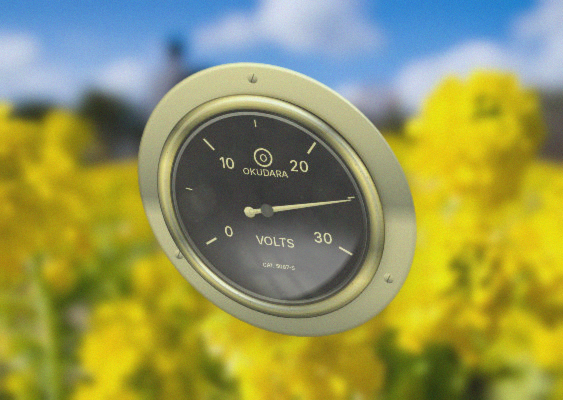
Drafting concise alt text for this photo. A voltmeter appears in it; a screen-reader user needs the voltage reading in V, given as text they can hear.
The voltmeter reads 25 V
